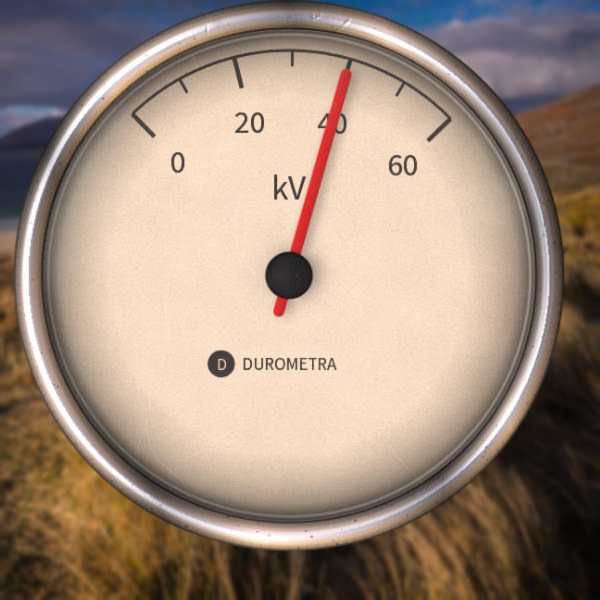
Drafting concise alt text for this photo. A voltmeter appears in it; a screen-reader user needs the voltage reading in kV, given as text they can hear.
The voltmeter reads 40 kV
